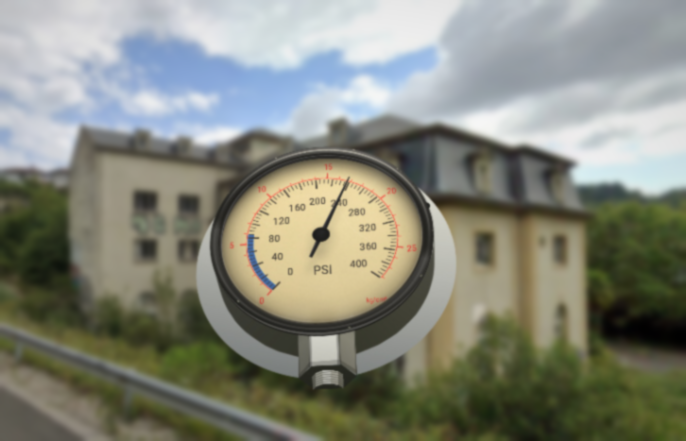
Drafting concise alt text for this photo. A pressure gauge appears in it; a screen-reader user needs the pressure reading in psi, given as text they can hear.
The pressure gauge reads 240 psi
